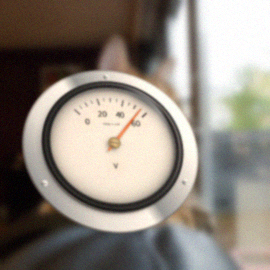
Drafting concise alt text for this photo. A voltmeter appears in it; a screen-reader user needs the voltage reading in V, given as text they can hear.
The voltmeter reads 55 V
